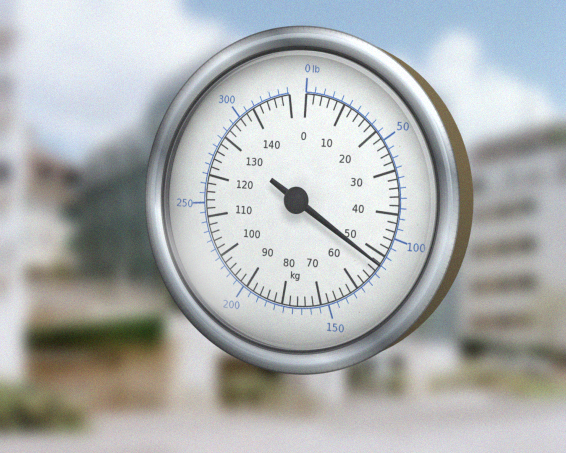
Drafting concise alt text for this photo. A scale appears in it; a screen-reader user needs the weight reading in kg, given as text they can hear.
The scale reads 52 kg
